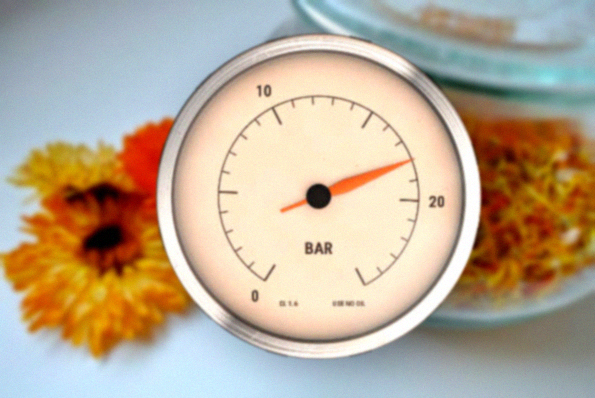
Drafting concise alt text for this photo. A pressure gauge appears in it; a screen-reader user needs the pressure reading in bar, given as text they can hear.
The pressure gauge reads 18 bar
